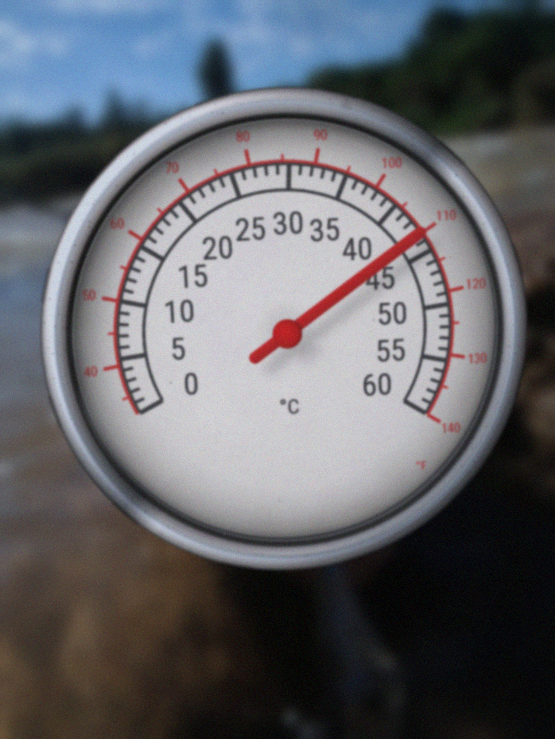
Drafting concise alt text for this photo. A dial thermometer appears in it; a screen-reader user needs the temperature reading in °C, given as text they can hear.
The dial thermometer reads 43 °C
